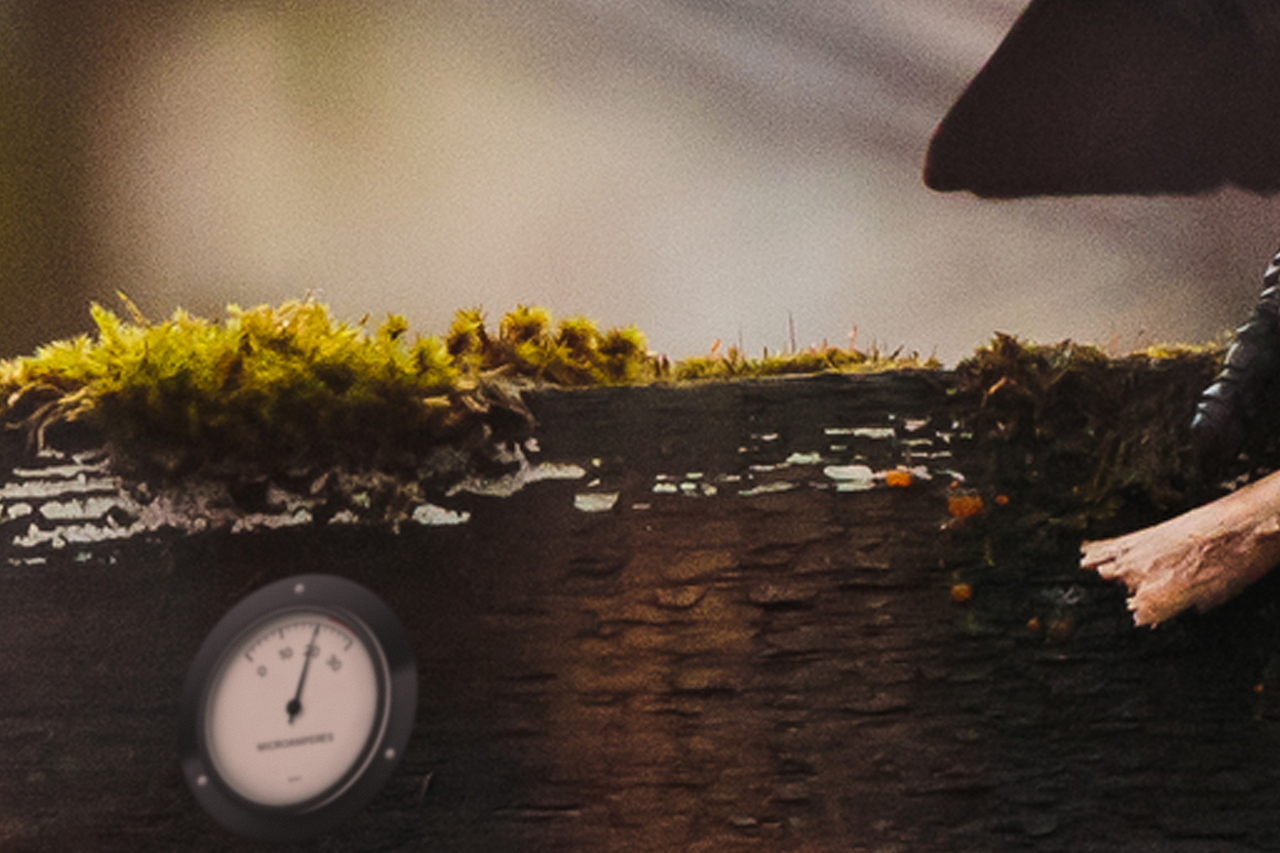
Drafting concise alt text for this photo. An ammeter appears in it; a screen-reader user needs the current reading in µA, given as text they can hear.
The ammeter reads 20 µA
